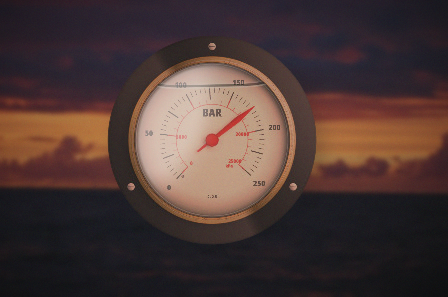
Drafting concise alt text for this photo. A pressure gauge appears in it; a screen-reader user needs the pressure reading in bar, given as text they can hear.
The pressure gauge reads 175 bar
